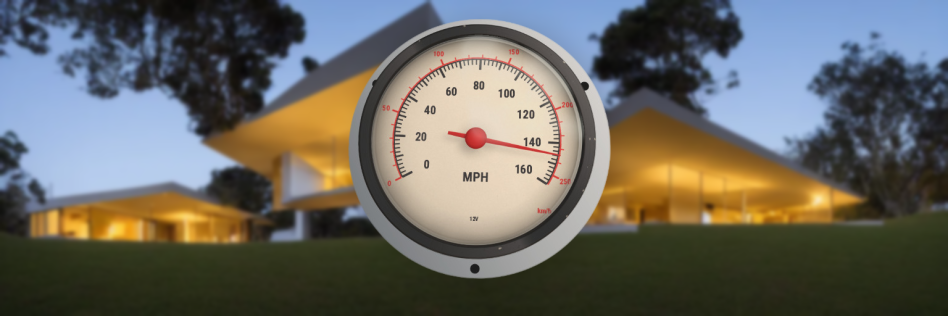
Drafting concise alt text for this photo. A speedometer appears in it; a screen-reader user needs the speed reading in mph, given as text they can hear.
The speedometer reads 146 mph
